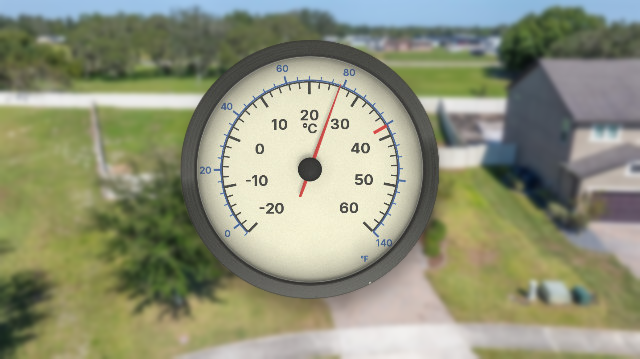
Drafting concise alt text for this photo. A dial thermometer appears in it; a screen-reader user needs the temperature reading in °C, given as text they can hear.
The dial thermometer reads 26 °C
